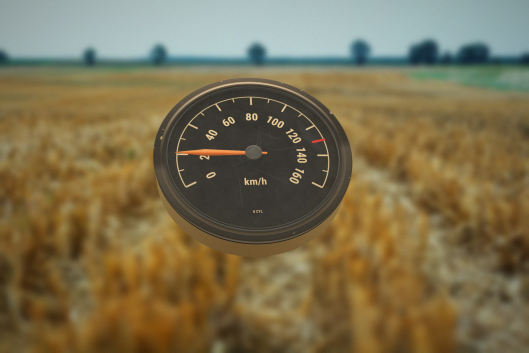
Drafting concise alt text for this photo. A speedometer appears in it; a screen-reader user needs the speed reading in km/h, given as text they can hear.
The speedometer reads 20 km/h
